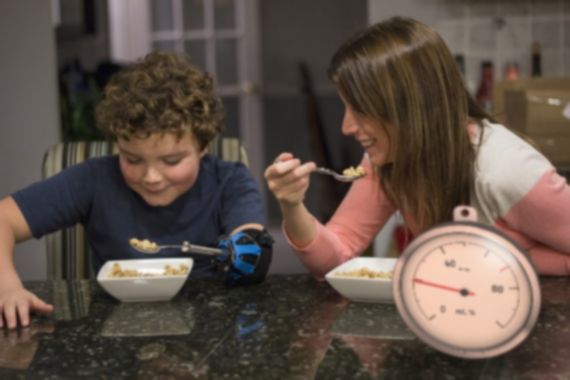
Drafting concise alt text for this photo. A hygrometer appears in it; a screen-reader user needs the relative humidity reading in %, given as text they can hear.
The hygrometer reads 20 %
